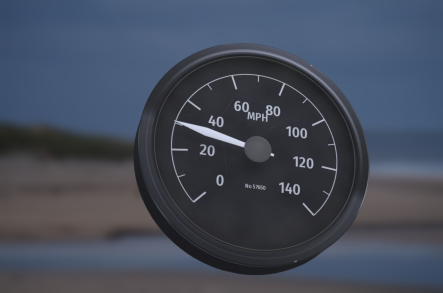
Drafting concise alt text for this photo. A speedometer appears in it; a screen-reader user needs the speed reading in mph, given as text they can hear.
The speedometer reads 30 mph
